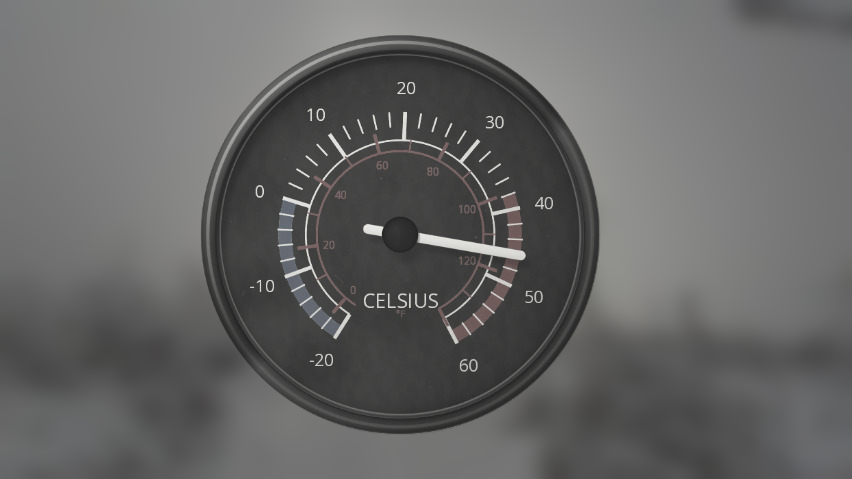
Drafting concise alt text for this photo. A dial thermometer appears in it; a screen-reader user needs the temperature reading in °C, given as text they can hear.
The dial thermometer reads 46 °C
